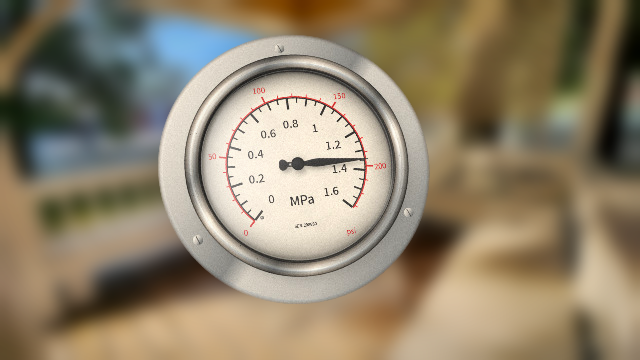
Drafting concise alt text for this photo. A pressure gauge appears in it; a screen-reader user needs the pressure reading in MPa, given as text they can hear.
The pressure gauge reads 1.35 MPa
